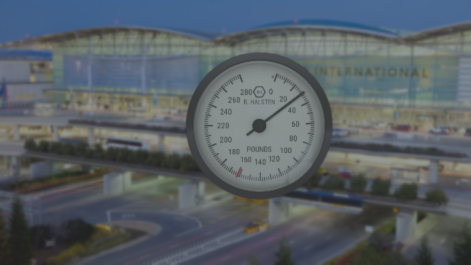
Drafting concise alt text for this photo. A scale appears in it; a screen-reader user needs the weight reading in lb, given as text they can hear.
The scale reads 30 lb
